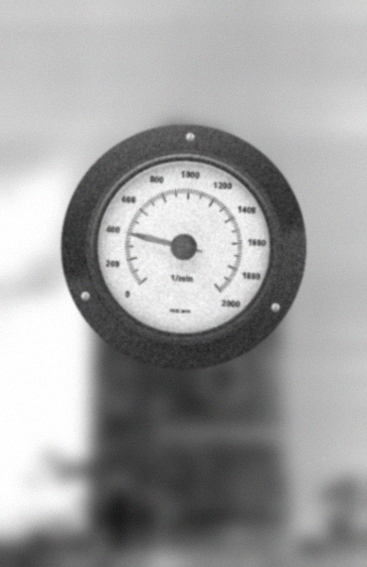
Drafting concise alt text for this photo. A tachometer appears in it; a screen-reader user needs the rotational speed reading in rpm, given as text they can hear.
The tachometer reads 400 rpm
